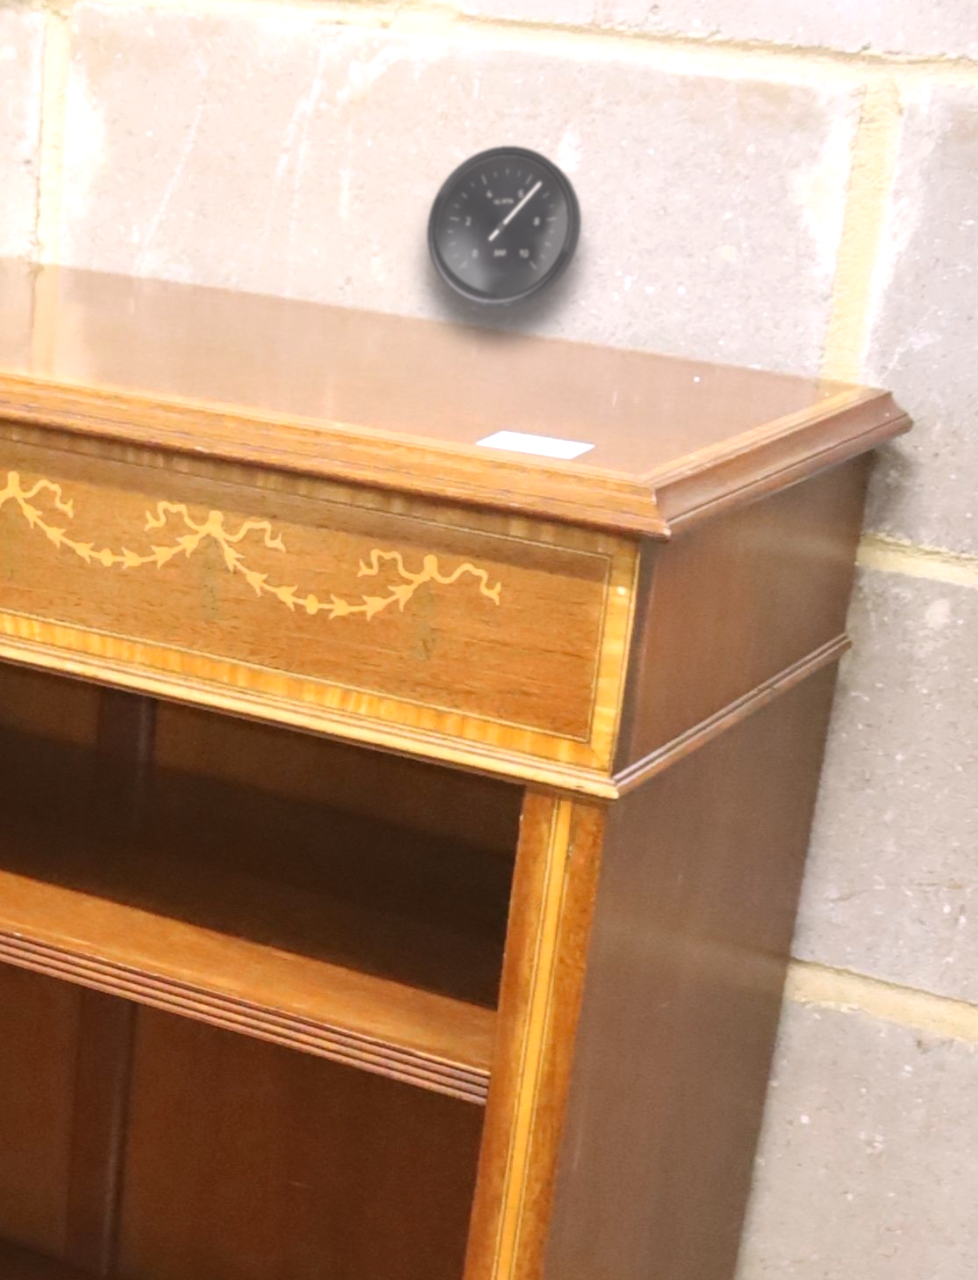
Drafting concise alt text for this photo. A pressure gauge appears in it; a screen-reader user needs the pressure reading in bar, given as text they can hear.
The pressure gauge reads 6.5 bar
